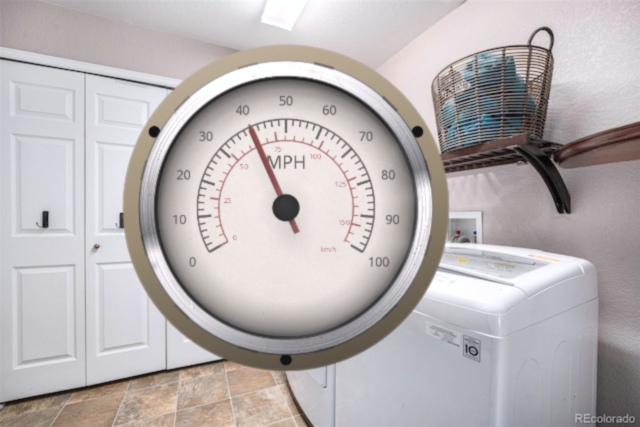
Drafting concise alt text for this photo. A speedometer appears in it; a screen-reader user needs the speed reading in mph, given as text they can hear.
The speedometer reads 40 mph
